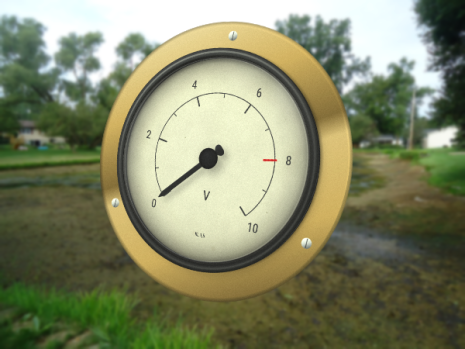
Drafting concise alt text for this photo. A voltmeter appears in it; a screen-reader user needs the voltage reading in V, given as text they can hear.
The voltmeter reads 0 V
